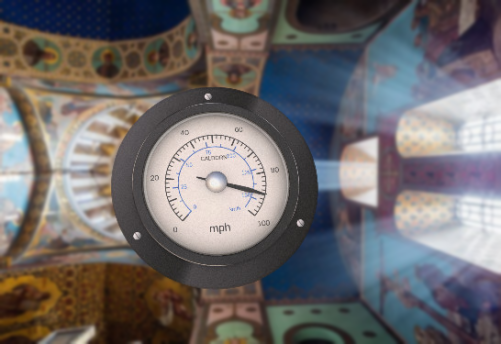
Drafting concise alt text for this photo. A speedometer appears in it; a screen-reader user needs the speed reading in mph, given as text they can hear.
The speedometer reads 90 mph
